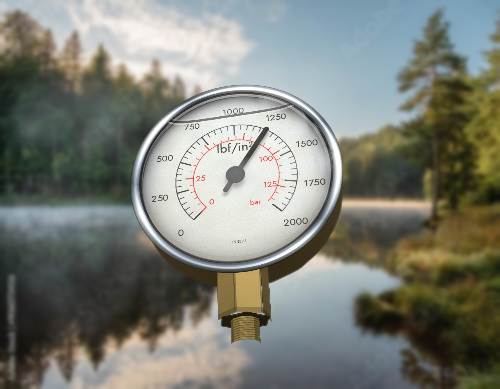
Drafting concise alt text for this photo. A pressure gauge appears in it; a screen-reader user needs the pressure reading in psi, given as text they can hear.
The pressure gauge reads 1250 psi
